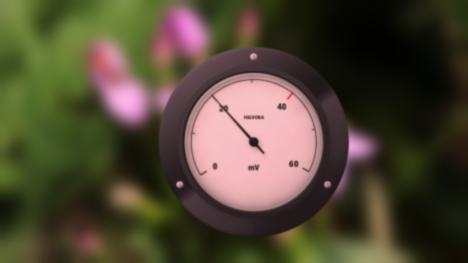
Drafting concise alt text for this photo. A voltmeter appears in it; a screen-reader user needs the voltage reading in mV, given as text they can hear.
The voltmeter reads 20 mV
